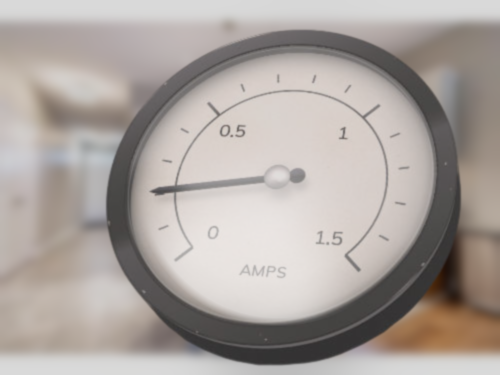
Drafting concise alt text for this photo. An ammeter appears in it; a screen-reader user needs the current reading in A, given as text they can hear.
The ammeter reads 0.2 A
